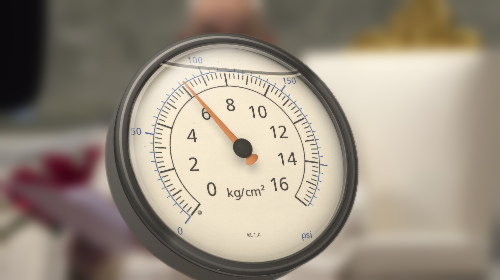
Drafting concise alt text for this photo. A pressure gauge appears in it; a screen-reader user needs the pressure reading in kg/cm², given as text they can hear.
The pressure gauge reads 6 kg/cm²
